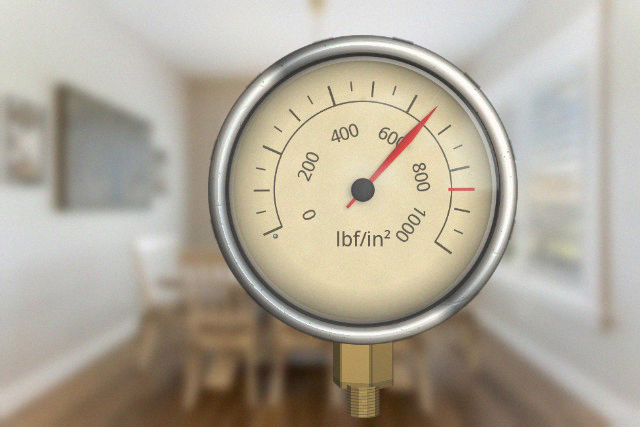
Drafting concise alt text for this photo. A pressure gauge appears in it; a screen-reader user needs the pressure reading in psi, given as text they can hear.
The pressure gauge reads 650 psi
